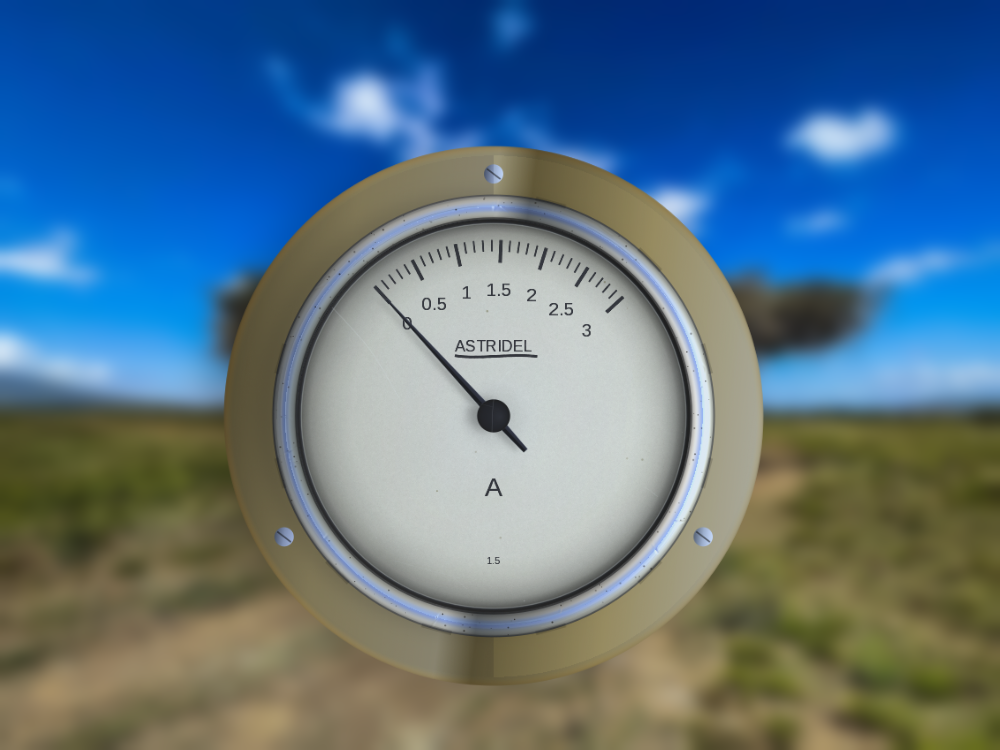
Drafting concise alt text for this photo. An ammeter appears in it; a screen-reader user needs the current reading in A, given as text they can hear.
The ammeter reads 0 A
